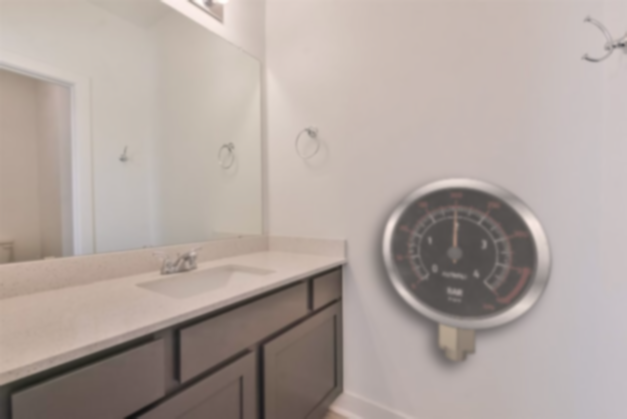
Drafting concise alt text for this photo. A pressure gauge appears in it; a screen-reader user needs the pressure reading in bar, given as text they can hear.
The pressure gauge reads 2 bar
